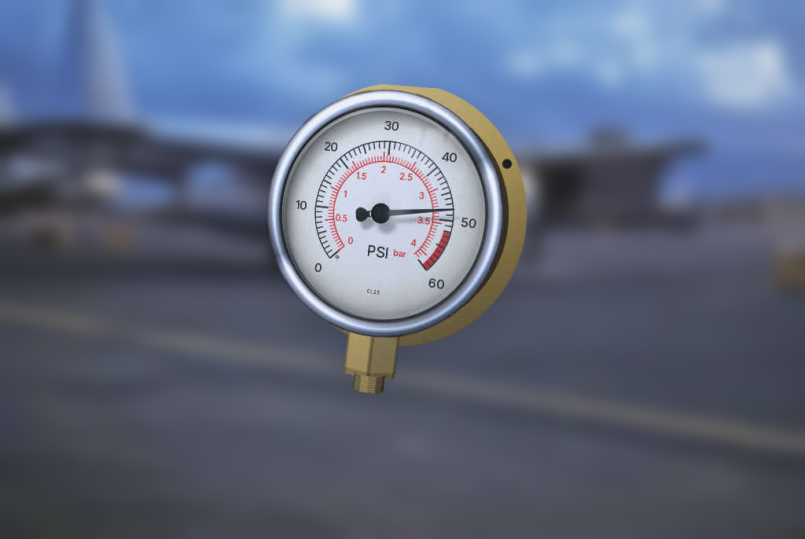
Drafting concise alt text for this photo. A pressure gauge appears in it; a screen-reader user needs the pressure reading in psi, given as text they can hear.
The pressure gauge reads 48 psi
